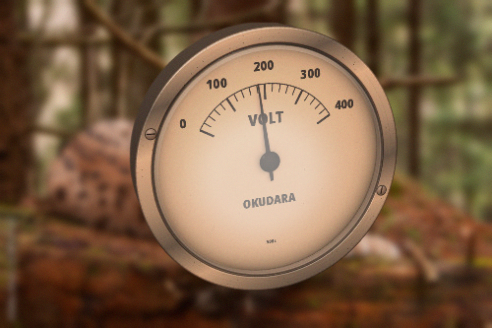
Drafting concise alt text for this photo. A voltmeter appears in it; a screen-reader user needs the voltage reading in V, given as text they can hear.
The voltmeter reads 180 V
